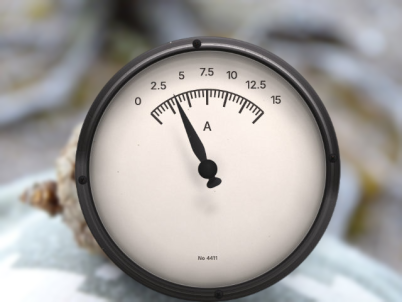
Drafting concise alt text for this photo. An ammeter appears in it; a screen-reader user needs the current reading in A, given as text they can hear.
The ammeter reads 3.5 A
